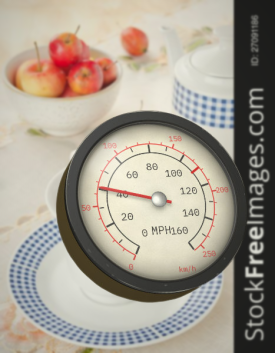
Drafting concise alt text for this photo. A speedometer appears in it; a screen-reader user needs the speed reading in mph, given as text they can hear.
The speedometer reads 40 mph
